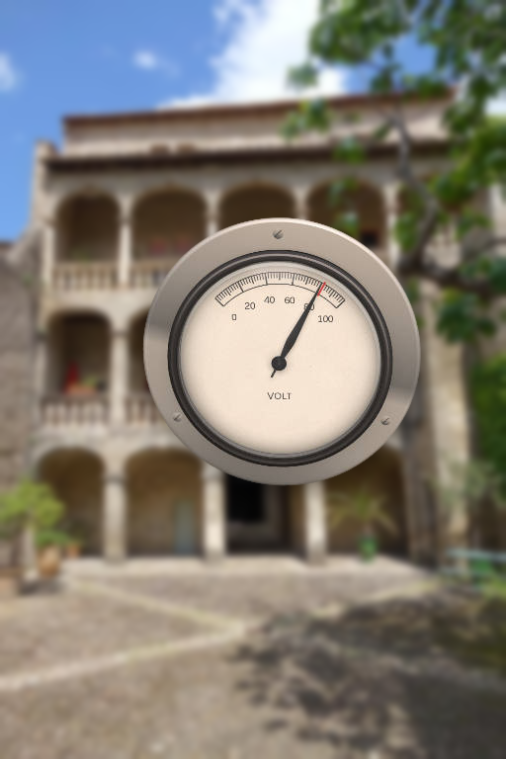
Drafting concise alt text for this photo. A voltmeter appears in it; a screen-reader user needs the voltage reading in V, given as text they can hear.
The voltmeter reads 80 V
